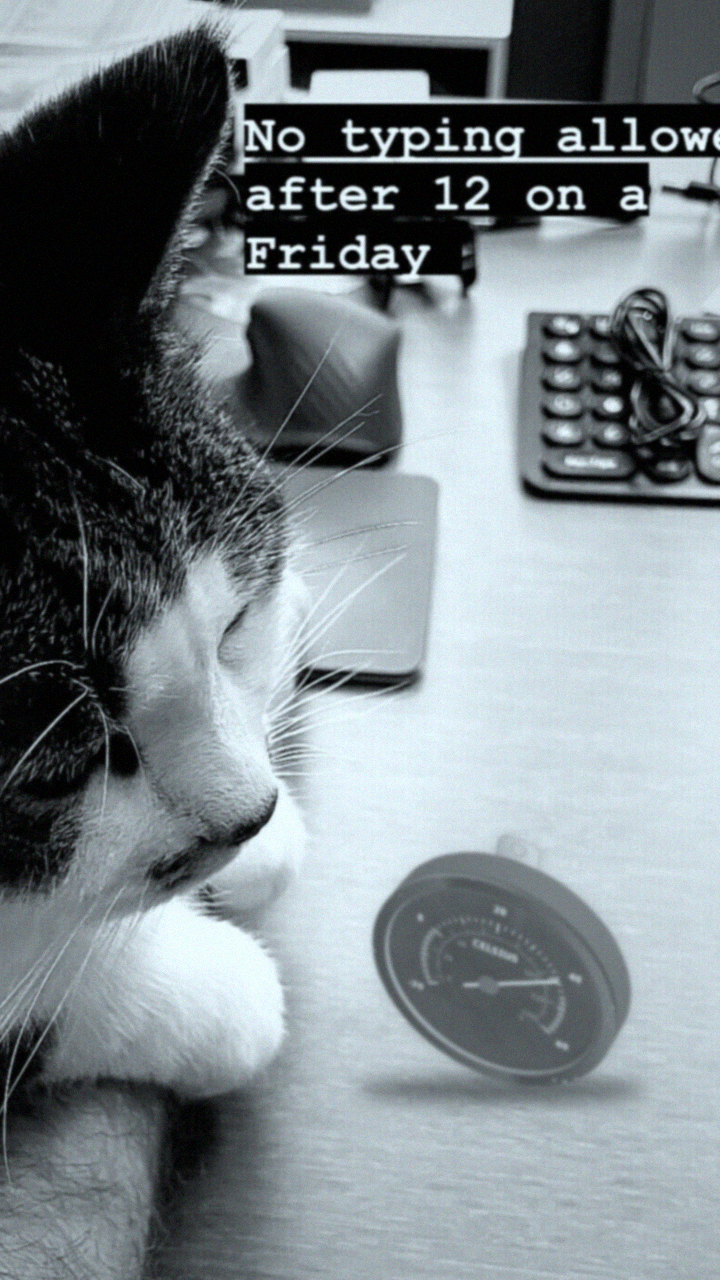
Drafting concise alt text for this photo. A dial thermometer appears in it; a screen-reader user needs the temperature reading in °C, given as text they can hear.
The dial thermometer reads 40 °C
